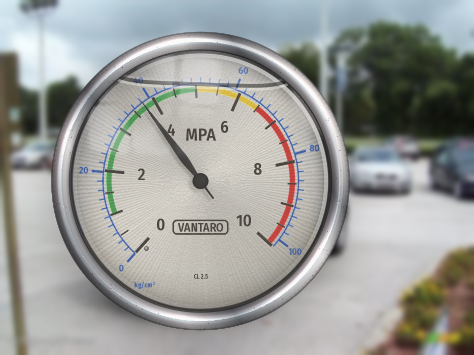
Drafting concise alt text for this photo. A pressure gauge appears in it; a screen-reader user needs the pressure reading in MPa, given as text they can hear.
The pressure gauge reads 3.75 MPa
